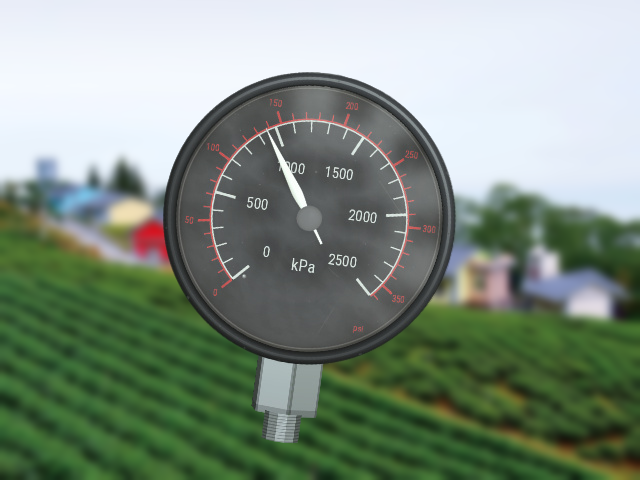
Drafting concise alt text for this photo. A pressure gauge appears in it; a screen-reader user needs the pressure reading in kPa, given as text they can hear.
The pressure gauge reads 950 kPa
